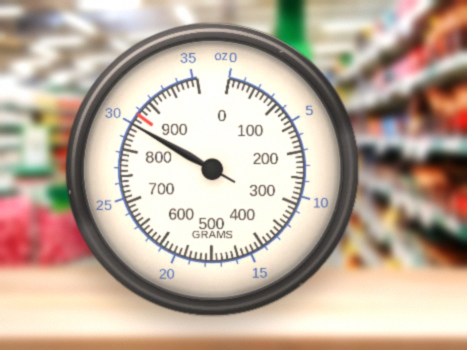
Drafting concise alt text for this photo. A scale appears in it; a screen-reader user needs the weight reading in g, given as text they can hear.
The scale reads 850 g
